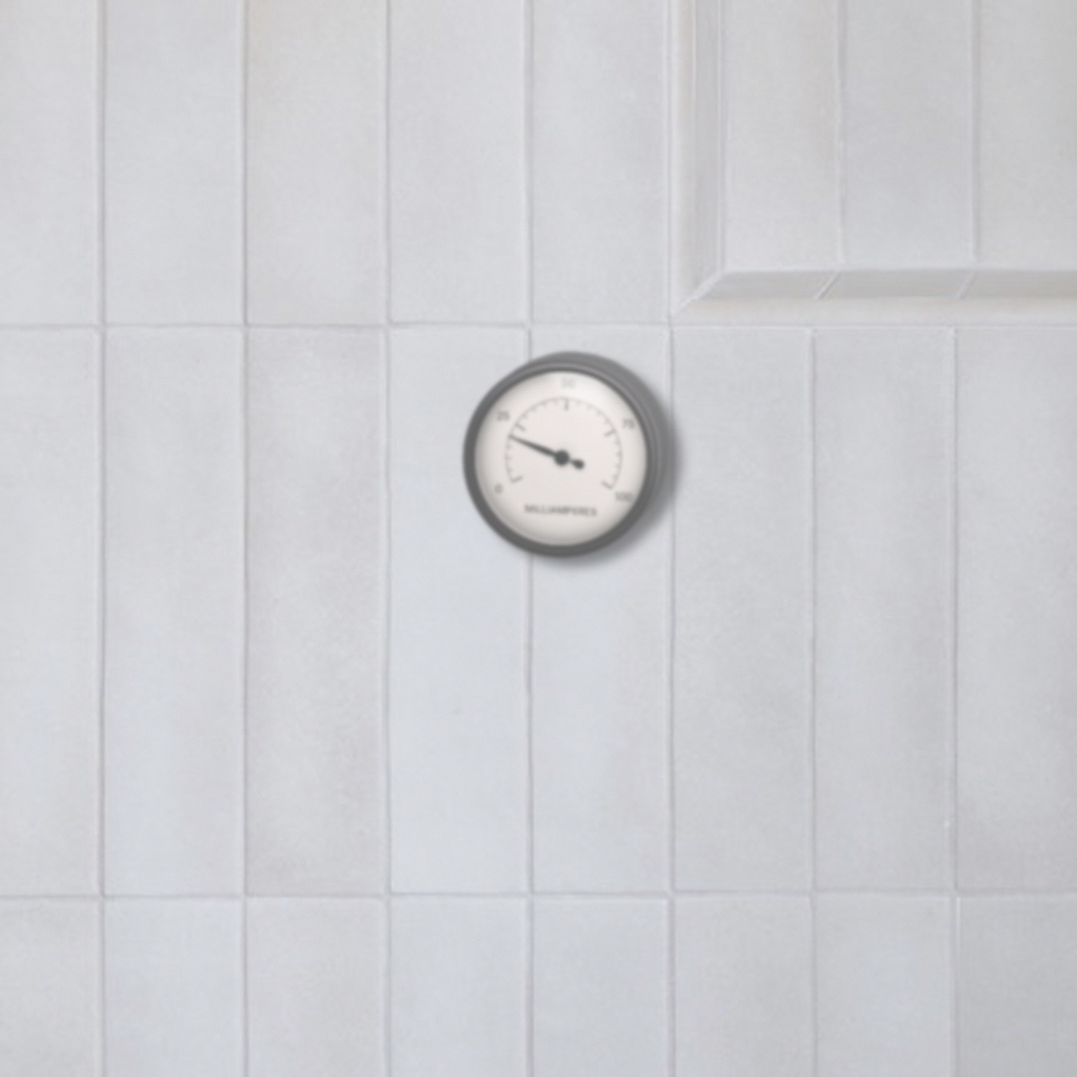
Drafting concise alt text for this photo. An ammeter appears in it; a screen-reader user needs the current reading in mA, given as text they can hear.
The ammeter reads 20 mA
